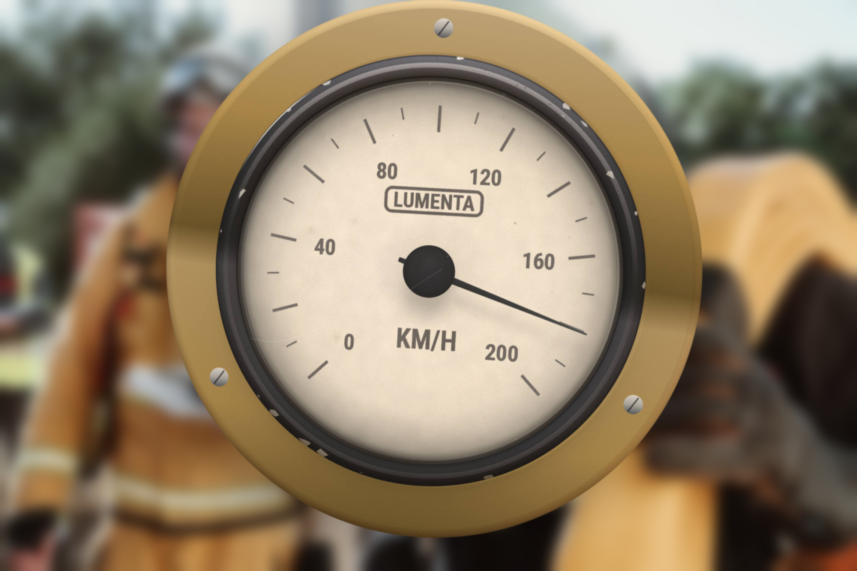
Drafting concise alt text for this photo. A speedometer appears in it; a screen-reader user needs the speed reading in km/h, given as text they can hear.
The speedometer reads 180 km/h
